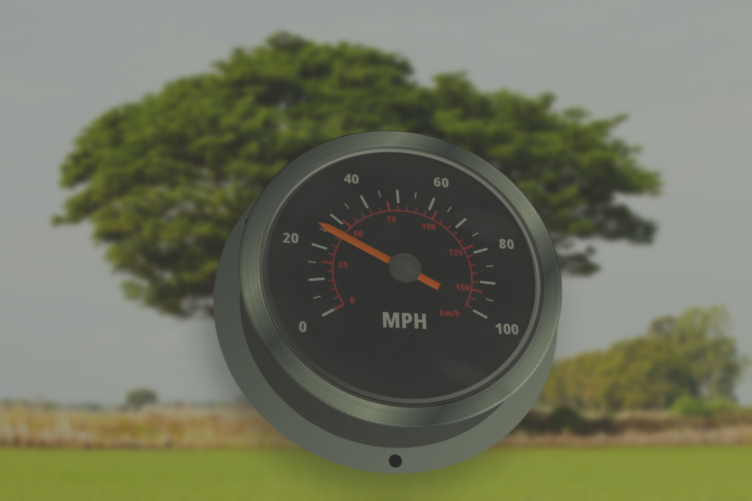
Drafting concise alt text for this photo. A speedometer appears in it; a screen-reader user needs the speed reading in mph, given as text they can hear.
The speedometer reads 25 mph
